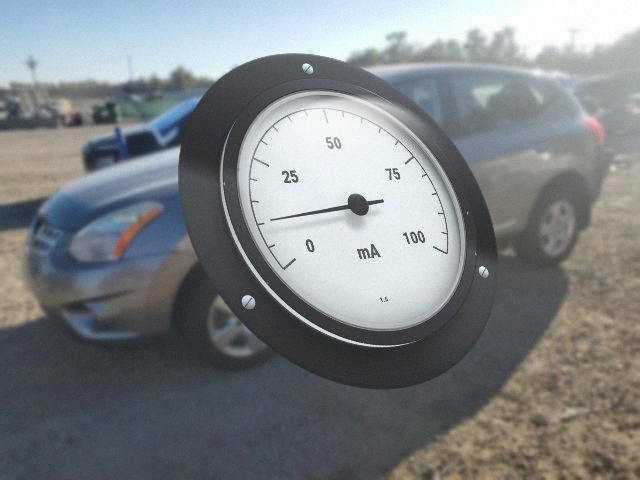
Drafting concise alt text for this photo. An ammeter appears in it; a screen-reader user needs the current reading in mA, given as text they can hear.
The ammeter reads 10 mA
